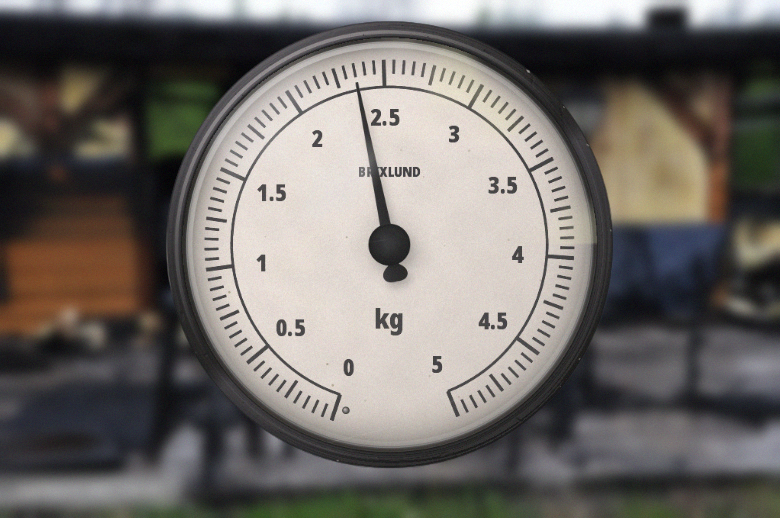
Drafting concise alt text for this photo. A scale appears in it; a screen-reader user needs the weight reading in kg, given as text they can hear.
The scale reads 2.35 kg
